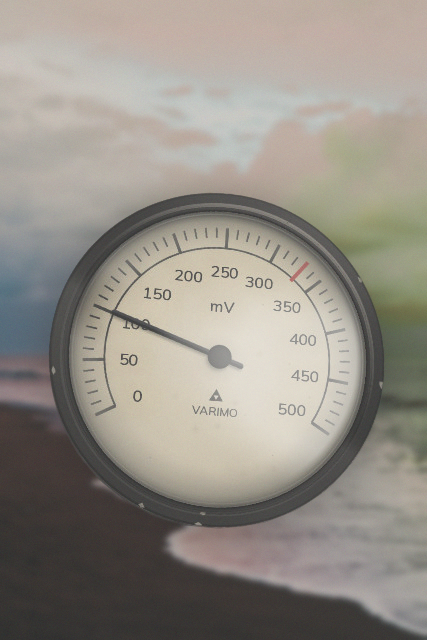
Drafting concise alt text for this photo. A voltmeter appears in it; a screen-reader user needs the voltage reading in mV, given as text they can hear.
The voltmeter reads 100 mV
